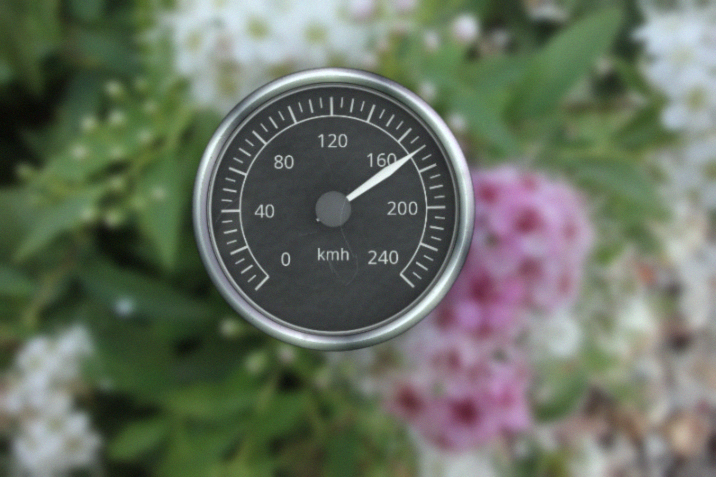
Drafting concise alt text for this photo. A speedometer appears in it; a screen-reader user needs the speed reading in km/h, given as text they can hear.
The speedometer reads 170 km/h
